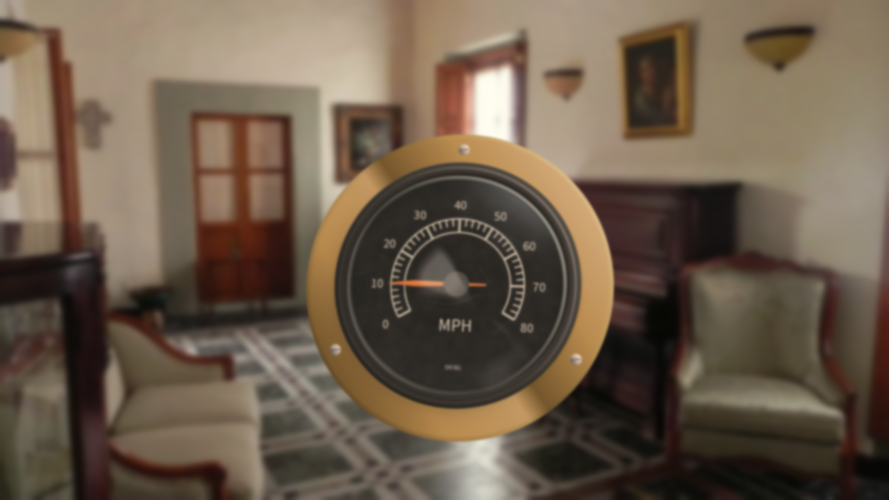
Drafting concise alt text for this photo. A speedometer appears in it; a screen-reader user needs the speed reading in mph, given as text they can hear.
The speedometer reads 10 mph
